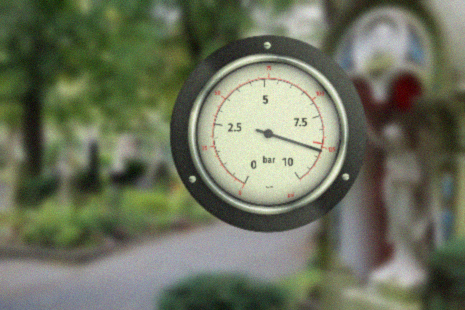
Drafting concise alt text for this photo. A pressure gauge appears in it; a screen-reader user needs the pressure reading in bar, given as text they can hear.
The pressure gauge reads 8.75 bar
